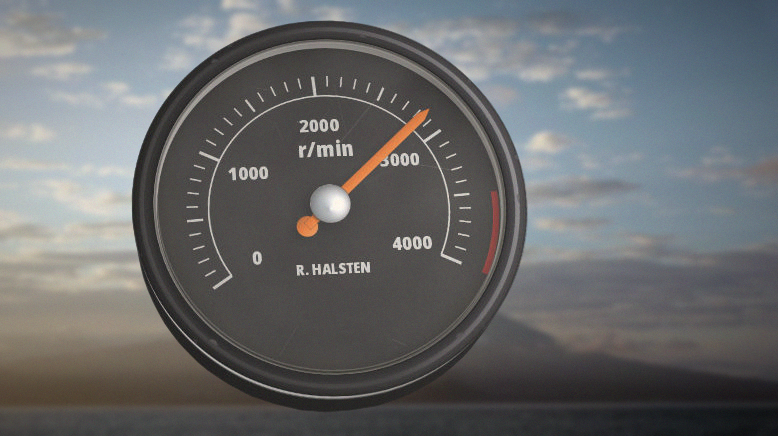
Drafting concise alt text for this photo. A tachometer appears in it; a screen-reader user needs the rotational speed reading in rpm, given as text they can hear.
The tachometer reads 2850 rpm
